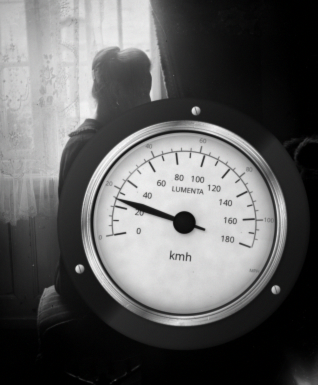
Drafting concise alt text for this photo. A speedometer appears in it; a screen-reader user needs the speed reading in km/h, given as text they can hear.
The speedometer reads 25 km/h
